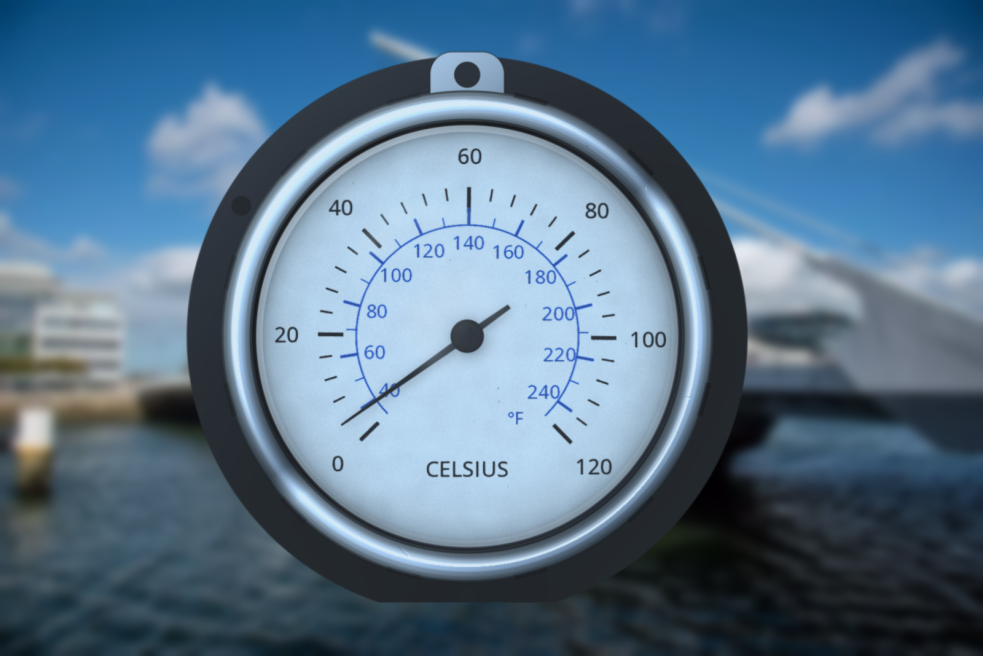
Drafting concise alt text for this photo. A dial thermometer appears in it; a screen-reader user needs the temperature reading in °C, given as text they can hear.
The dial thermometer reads 4 °C
